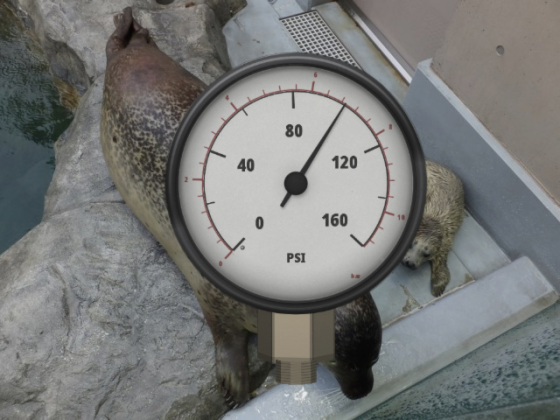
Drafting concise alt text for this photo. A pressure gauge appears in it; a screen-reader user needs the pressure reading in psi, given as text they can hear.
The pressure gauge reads 100 psi
